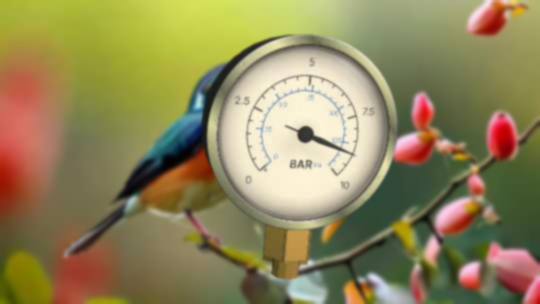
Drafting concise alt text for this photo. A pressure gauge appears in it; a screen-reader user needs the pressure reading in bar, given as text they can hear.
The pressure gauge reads 9 bar
